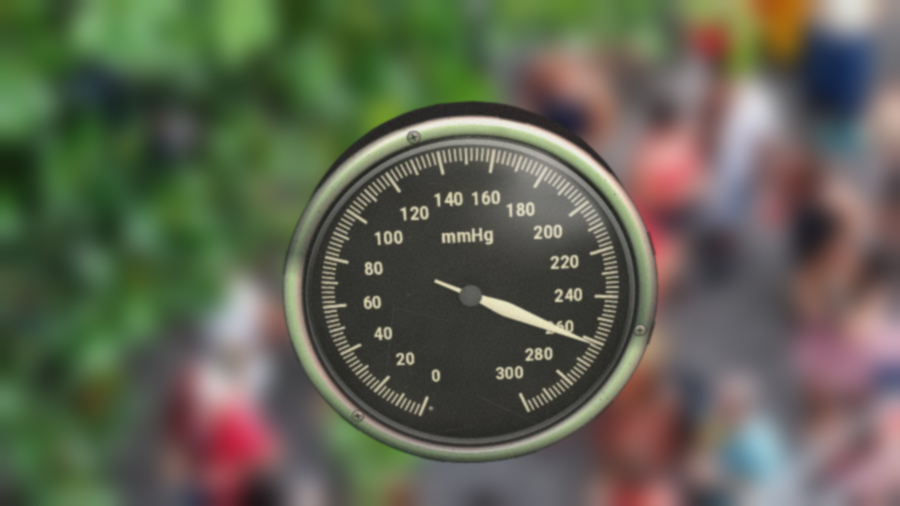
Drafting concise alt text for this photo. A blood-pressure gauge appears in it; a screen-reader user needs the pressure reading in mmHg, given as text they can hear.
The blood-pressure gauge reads 260 mmHg
